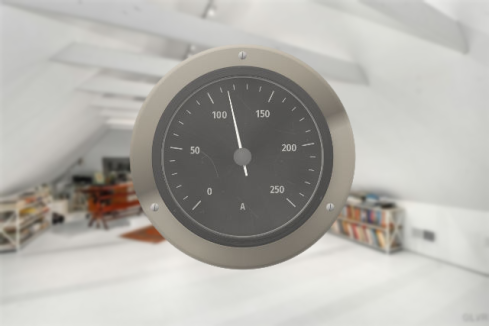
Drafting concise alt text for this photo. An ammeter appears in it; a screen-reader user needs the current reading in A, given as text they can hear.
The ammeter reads 115 A
